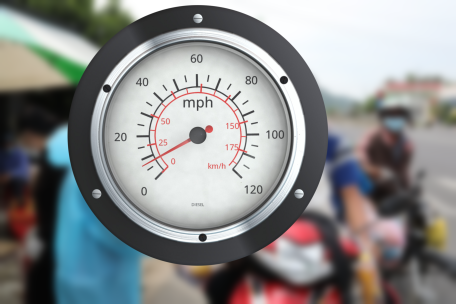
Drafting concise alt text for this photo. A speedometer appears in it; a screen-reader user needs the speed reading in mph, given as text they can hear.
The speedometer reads 7.5 mph
